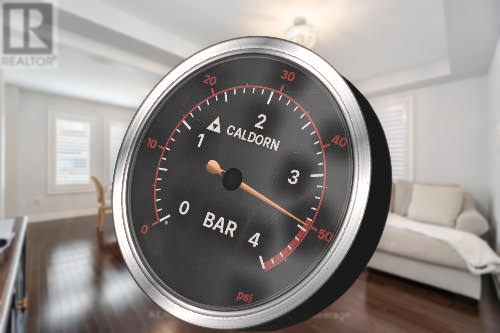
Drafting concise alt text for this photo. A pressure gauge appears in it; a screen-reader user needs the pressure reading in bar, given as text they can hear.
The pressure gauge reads 3.45 bar
